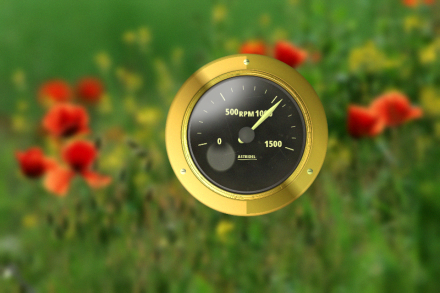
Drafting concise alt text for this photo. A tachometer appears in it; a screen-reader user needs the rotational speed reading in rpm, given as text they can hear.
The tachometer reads 1050 rpm
